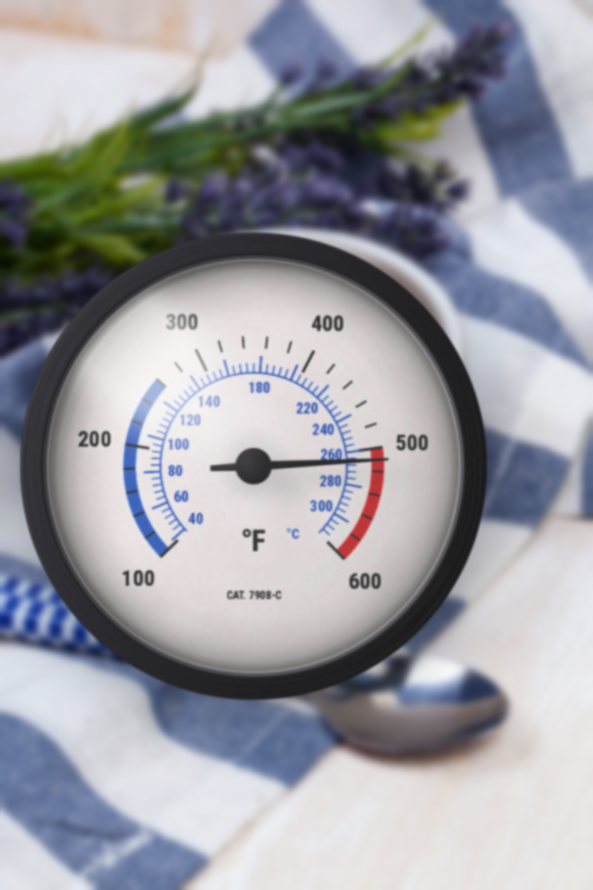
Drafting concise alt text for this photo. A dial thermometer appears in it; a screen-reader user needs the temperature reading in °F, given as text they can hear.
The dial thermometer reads 510 °F
